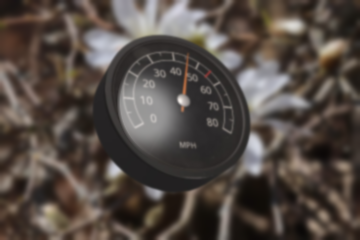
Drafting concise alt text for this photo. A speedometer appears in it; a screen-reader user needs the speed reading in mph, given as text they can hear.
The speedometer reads 45 mph
